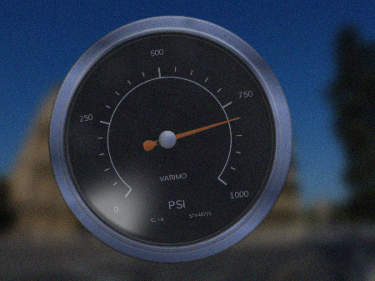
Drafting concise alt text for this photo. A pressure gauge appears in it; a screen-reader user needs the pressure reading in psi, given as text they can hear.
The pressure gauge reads 800 psi
